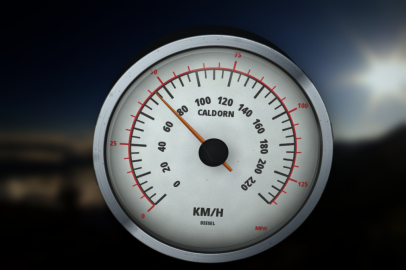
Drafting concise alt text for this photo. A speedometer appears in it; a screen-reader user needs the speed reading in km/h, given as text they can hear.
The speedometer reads 75 km/h
